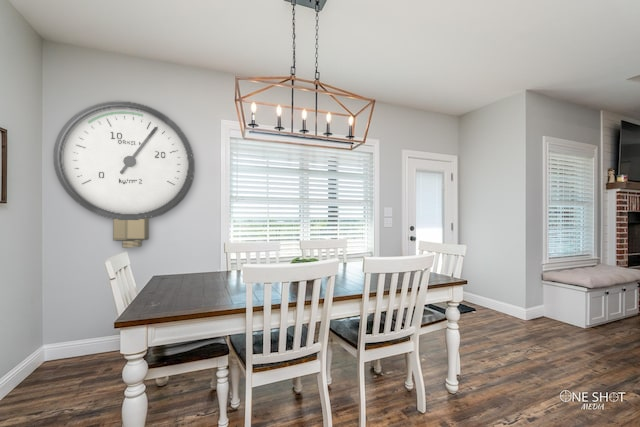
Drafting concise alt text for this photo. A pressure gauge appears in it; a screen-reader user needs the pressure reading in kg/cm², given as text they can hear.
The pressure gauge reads 16 kg/cm²
